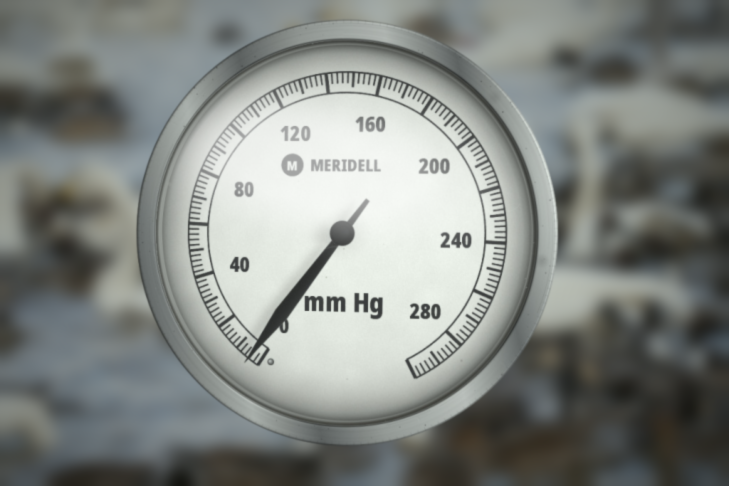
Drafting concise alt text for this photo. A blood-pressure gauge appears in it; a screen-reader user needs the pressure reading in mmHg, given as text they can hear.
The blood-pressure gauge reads 4 mmHg
